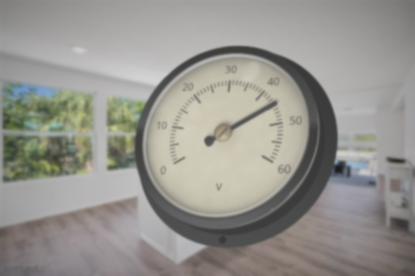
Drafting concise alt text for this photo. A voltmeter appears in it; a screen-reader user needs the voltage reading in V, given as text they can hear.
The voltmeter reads 45 V
